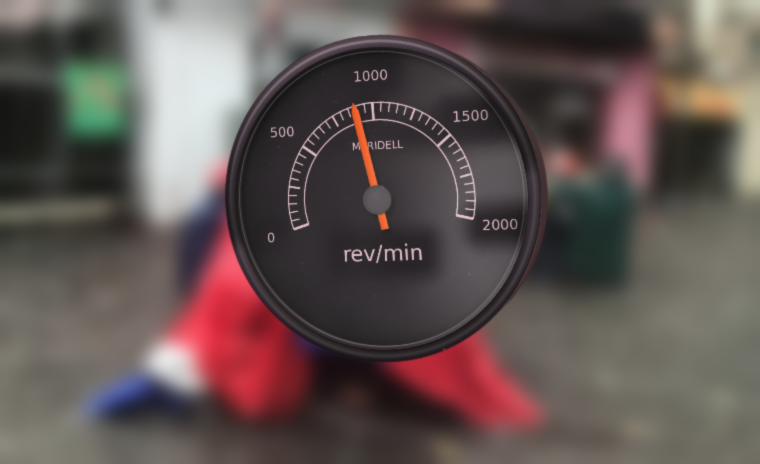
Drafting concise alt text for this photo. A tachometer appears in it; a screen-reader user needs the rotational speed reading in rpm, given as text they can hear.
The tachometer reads 900 rpm
